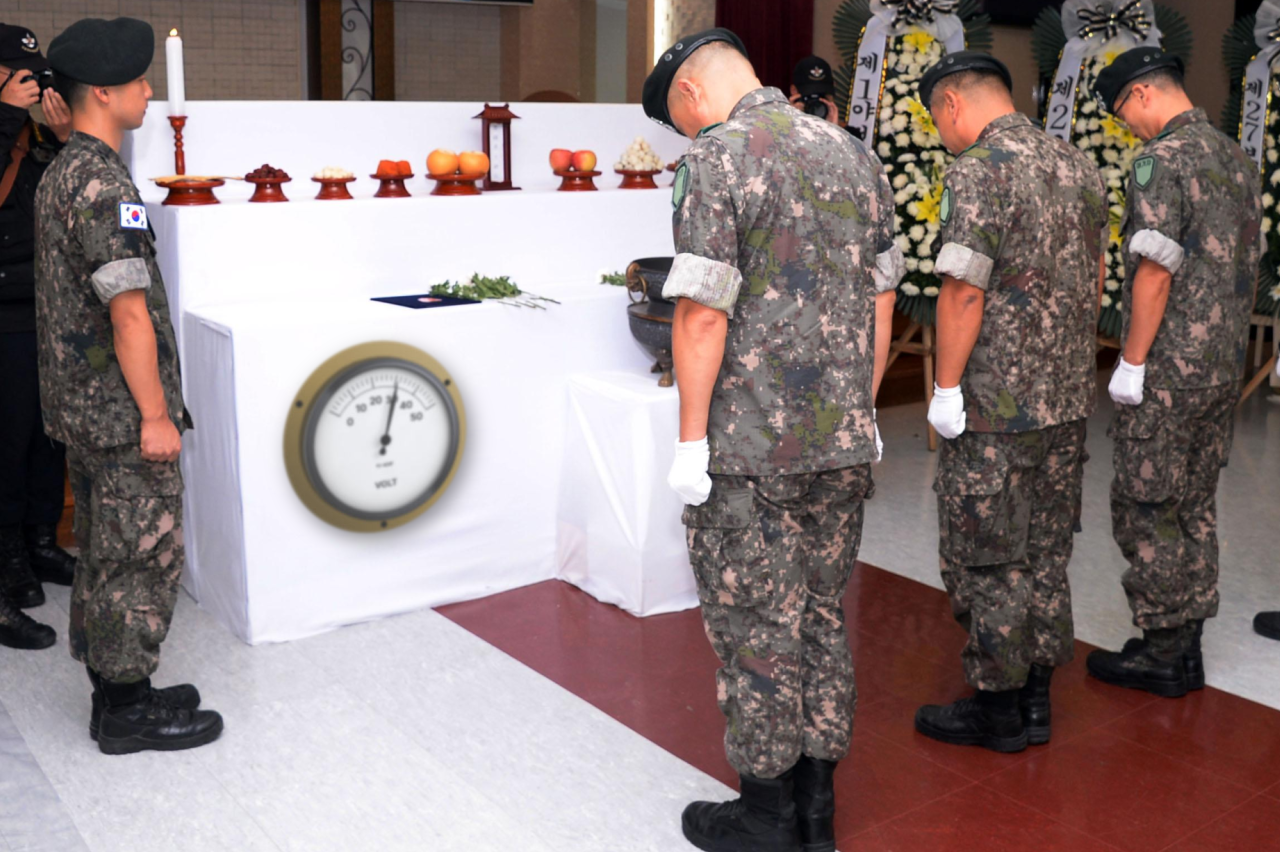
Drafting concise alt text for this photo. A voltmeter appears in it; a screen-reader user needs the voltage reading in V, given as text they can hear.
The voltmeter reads 30 V
